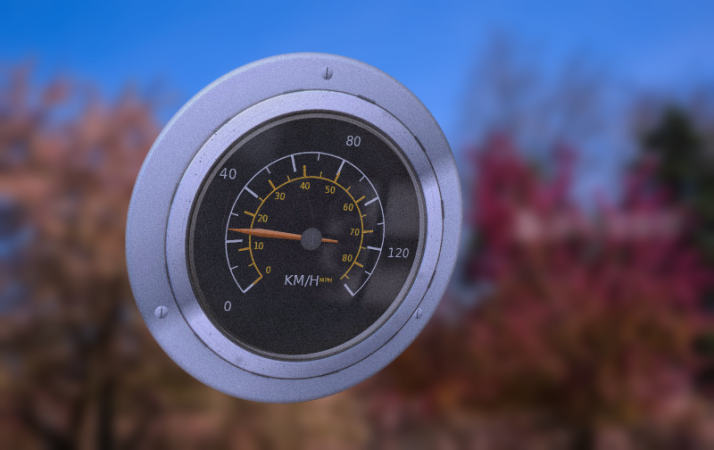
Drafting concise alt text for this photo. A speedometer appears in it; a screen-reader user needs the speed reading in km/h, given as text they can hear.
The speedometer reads 25 km/h
